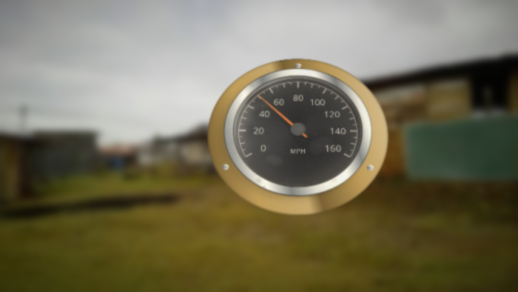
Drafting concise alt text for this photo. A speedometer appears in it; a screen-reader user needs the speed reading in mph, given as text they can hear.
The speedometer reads 50 mph
